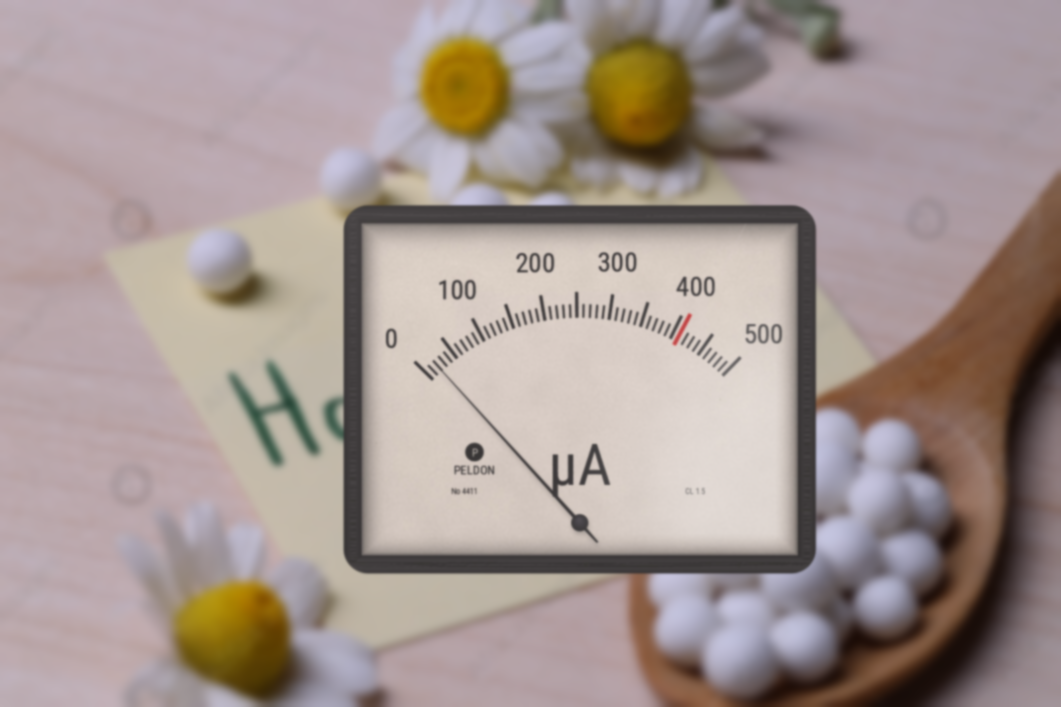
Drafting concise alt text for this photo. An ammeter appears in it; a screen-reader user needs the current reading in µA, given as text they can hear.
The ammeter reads 20 µA
